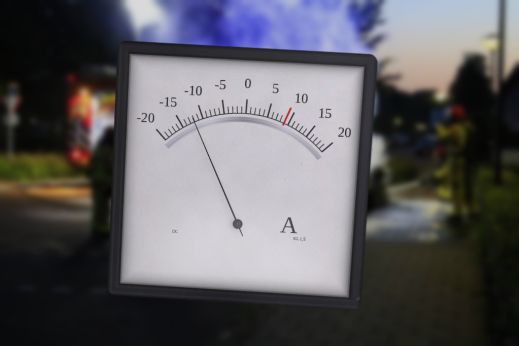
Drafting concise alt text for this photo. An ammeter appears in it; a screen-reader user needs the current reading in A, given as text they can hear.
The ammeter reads -12 A
